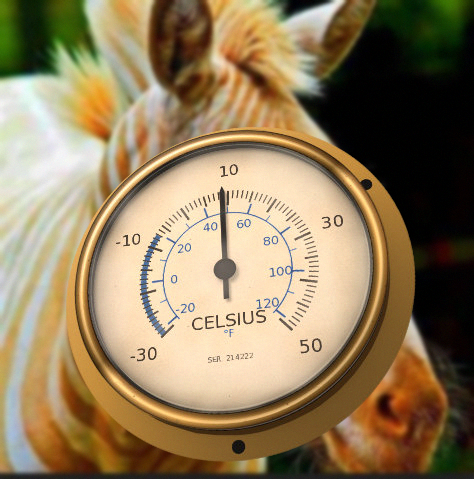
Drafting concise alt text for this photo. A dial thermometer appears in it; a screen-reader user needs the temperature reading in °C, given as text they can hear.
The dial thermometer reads 9 °C
